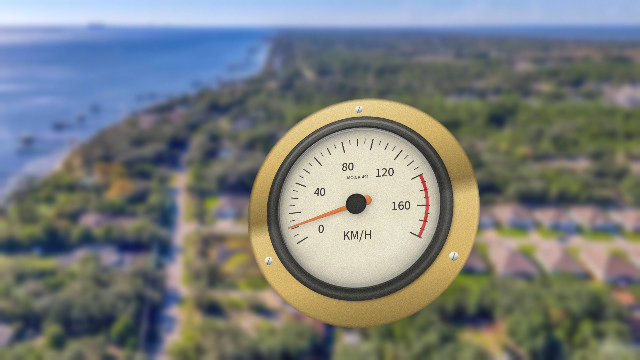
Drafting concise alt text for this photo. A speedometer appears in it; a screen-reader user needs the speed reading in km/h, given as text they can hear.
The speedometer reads 10 km/h
